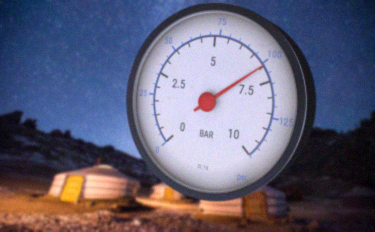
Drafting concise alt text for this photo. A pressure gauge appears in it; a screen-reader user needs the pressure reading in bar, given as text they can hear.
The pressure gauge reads 7 bar
